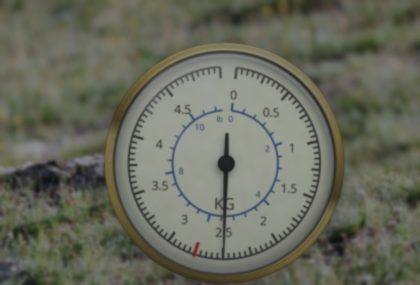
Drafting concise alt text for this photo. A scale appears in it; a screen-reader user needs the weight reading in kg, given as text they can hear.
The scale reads 2.5 kg
